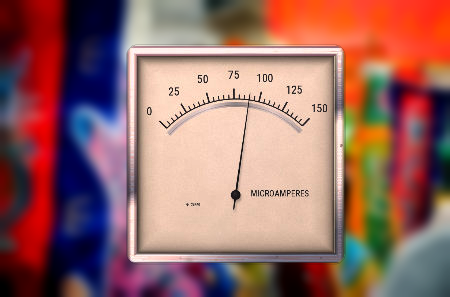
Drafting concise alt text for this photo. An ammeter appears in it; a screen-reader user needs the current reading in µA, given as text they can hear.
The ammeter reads 90 µA
